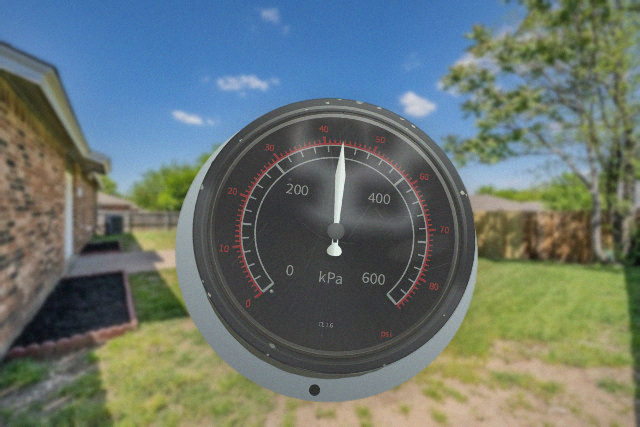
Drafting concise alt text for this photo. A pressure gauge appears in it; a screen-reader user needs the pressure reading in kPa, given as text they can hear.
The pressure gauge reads 300 kPa
